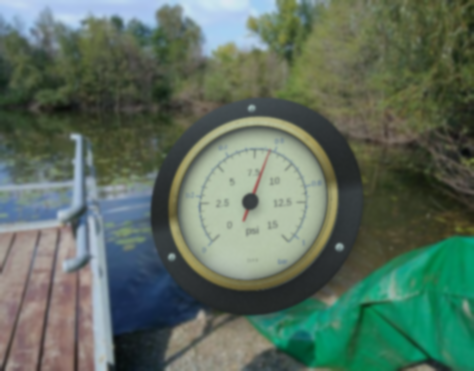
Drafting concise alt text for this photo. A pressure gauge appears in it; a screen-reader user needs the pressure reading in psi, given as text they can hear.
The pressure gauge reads 8.5 psi
